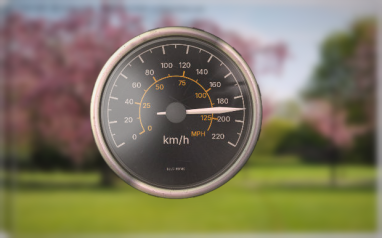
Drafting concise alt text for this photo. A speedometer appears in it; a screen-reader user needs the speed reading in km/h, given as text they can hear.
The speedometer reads 190 km/h
